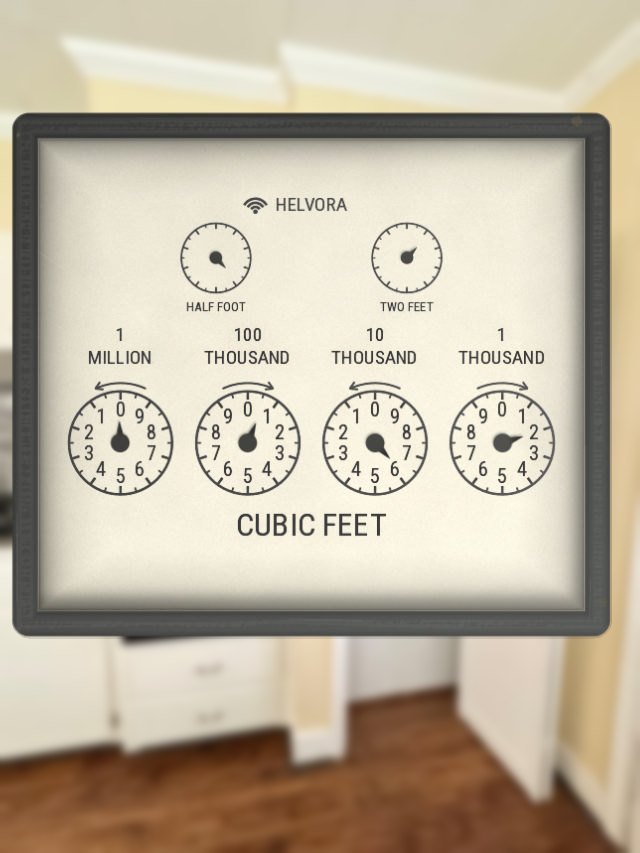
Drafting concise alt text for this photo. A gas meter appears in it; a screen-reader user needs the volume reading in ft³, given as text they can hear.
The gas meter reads 6200 ft³
